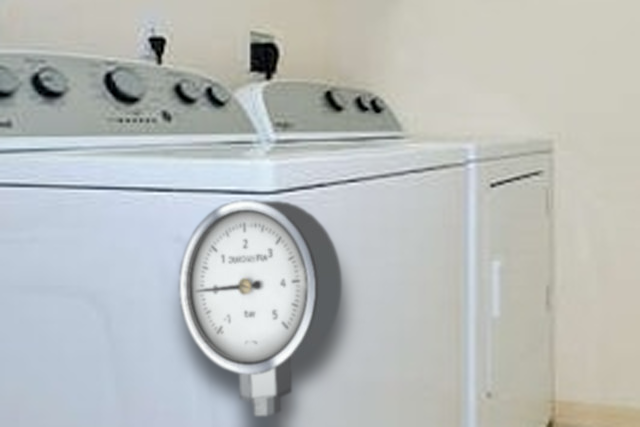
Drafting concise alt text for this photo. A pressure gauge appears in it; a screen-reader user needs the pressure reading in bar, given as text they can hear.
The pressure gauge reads 0 bar
